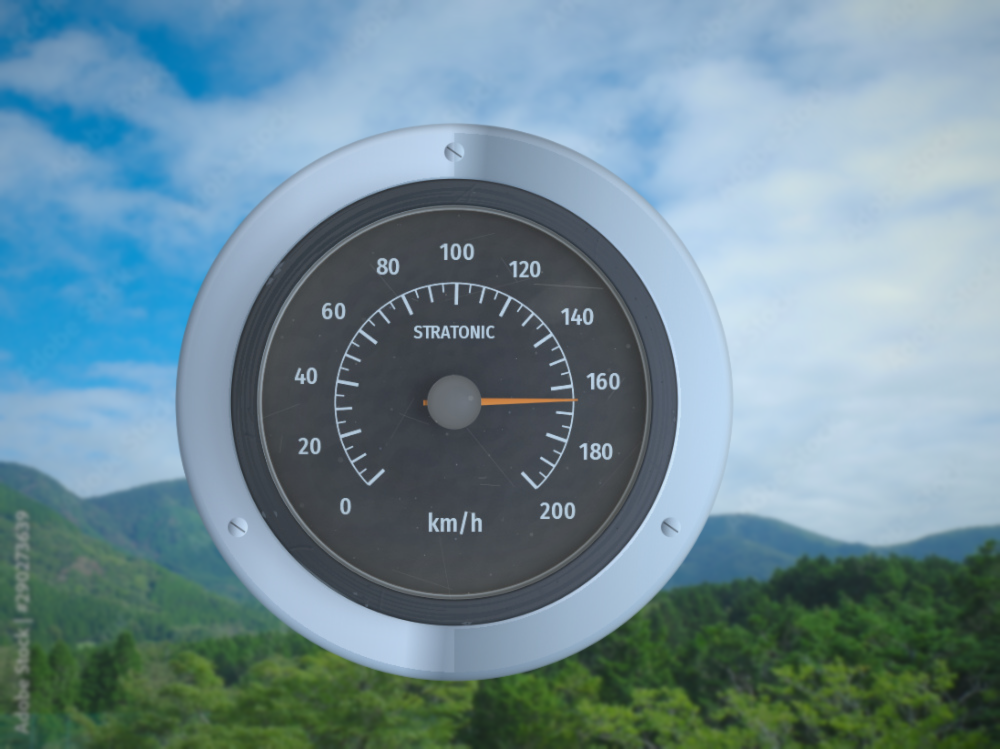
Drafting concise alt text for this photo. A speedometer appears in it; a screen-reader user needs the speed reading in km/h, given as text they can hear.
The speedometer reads 165 km/h
